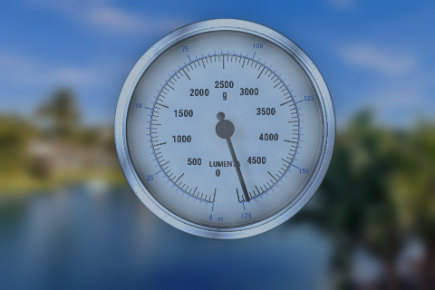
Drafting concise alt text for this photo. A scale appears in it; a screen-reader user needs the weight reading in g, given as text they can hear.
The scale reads 4900 g
